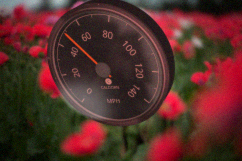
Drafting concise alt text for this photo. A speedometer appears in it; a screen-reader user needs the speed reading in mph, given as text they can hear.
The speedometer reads 50 mph
